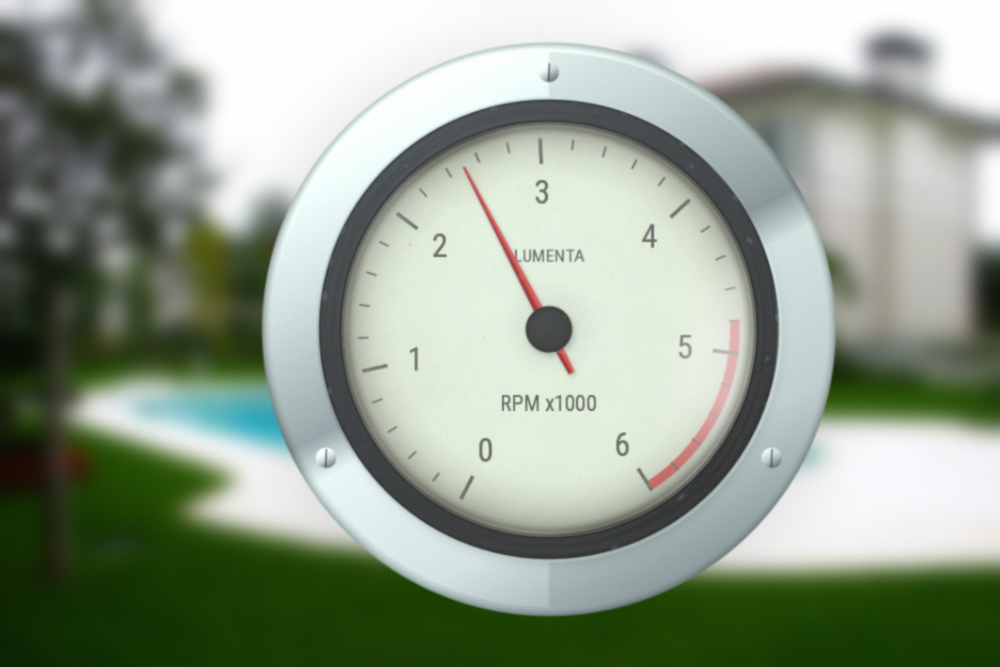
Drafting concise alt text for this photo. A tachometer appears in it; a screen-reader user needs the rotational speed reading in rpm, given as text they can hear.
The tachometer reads 2500 rpm
